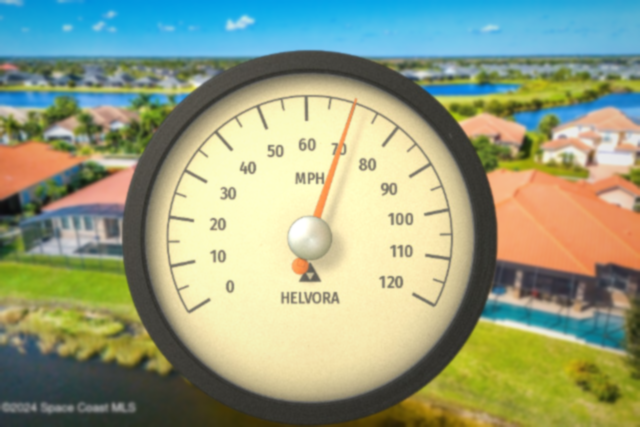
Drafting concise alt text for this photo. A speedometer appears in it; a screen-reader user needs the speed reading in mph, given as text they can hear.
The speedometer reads 70 mph
